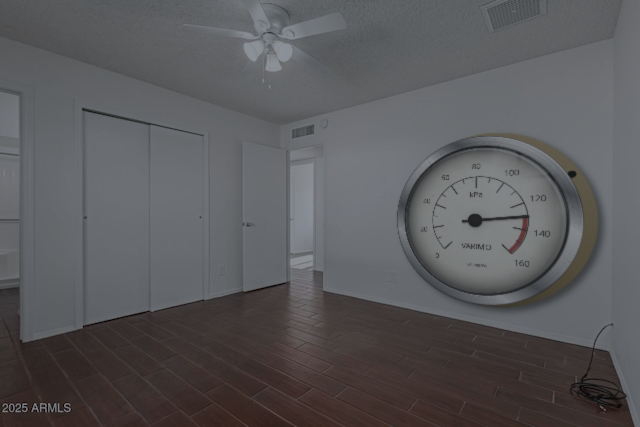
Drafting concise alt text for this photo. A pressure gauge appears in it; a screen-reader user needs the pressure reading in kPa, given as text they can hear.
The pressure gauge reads 130 kPa
